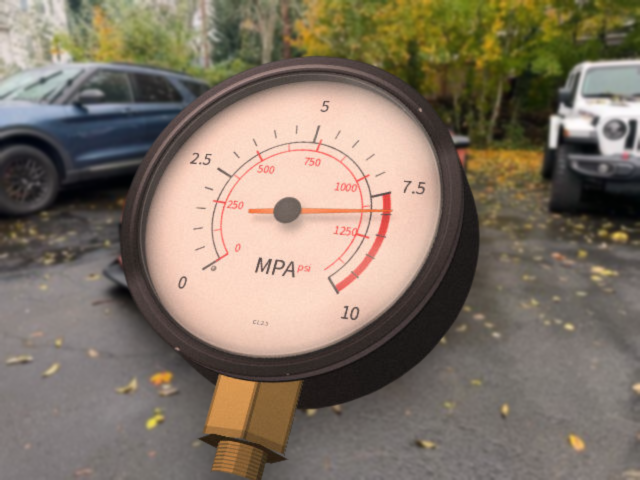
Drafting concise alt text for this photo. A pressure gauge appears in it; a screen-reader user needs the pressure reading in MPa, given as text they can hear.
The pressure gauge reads 8 MPa
